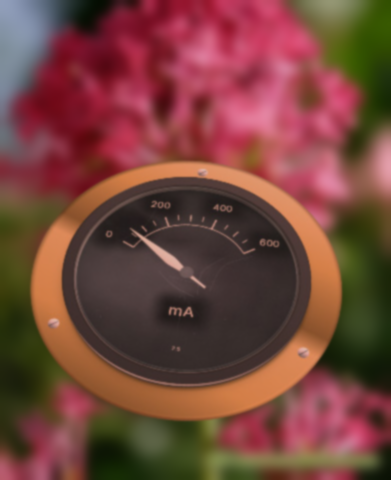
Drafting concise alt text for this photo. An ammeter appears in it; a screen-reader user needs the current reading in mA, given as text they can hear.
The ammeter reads 50 mA
